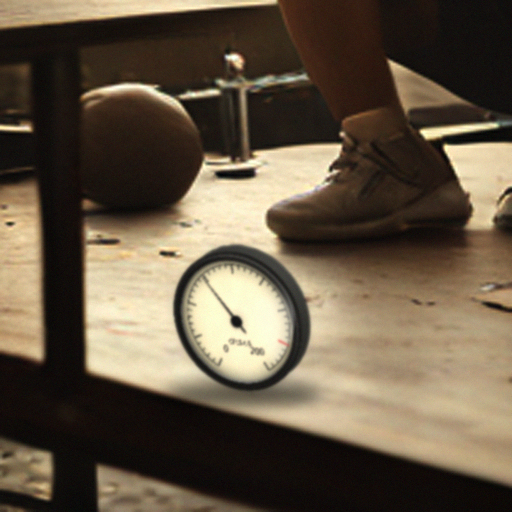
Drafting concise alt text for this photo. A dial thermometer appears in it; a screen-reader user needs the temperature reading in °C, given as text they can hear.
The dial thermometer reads 75 °C
